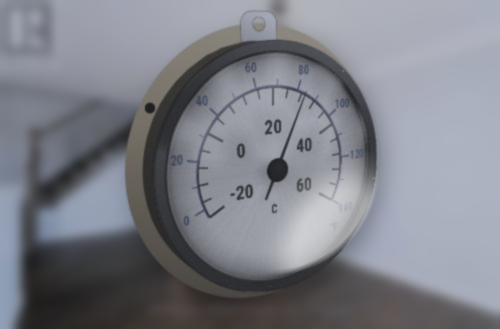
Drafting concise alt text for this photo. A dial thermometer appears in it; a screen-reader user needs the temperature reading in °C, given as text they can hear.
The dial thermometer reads 28 °C
